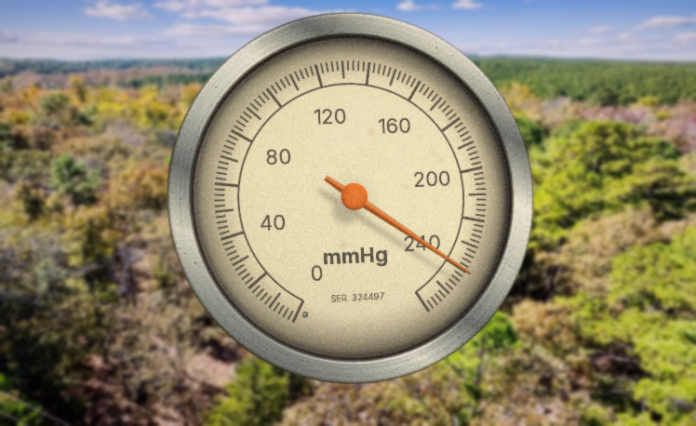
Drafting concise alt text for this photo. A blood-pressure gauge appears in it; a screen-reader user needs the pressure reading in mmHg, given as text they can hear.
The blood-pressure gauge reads 240 mmHg
